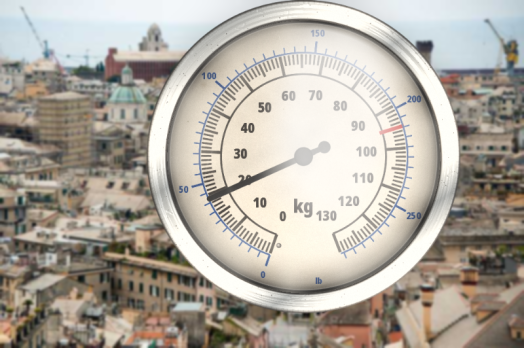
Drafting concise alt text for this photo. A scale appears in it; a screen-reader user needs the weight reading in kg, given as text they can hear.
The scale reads 19 kg
